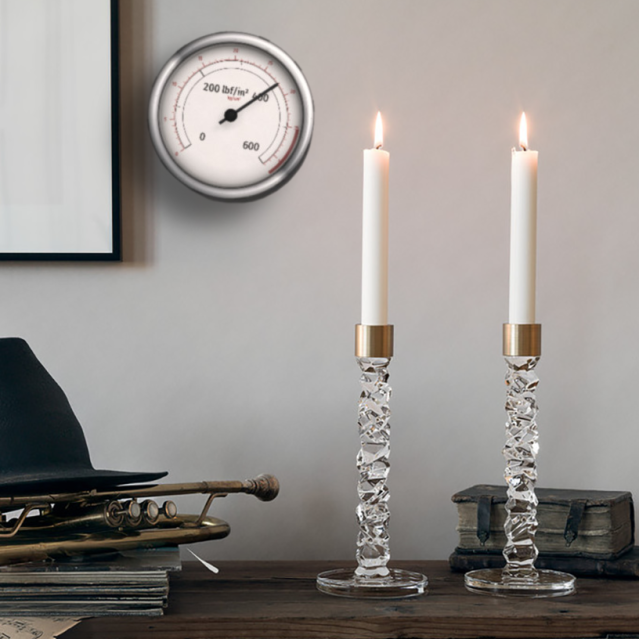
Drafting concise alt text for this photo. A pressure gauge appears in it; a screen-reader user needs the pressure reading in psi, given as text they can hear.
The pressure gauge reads 400 psi
